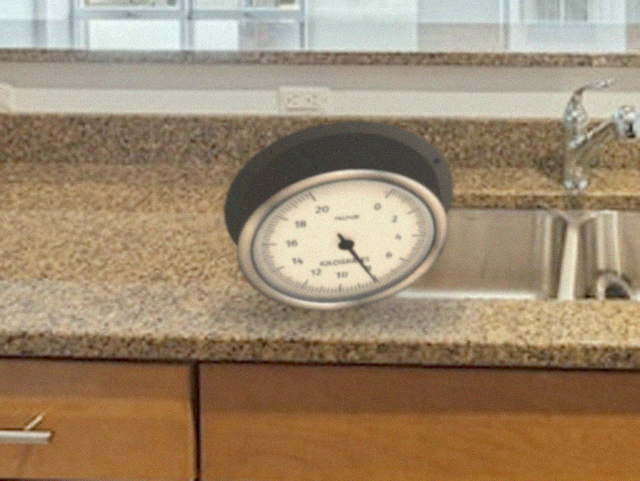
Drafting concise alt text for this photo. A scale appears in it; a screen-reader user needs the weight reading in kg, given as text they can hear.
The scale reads 8 kg
